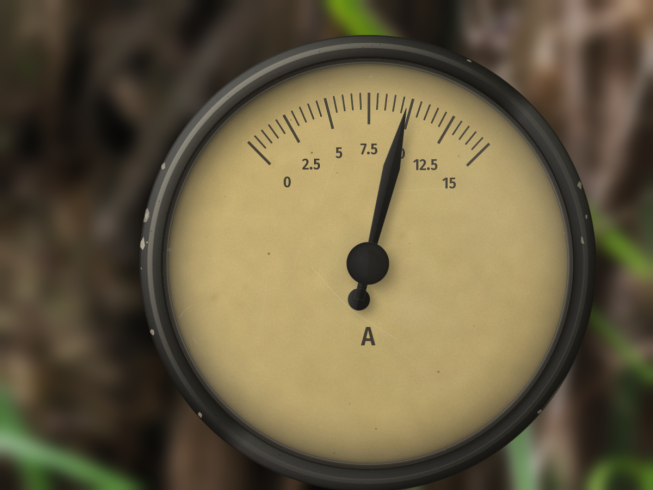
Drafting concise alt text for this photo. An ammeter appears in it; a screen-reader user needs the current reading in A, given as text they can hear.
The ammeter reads 9.75 A
